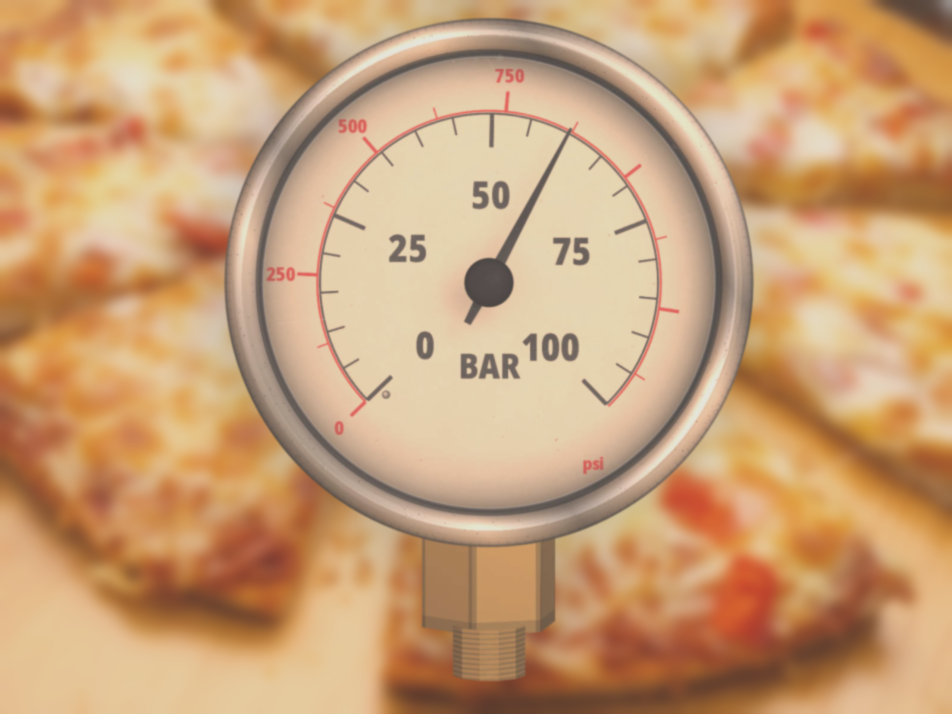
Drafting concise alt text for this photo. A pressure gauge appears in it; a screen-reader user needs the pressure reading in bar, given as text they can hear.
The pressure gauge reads 60 bar
